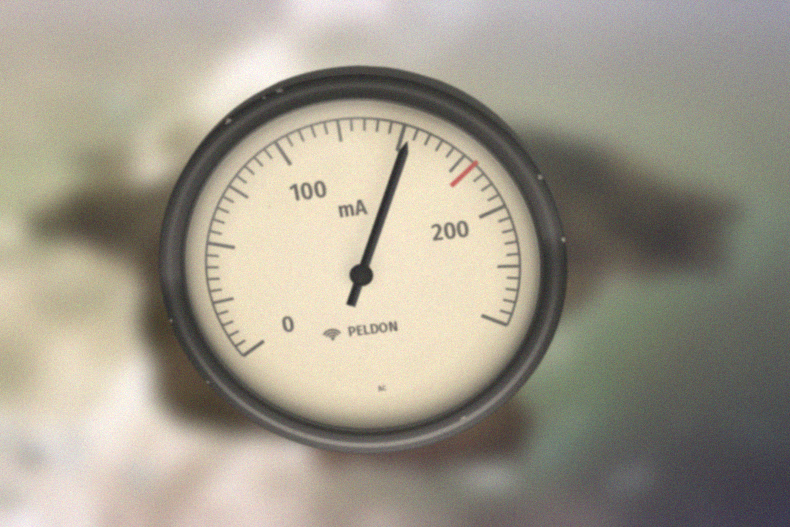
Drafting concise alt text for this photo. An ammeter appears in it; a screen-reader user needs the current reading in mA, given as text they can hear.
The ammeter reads 152.5 mA
